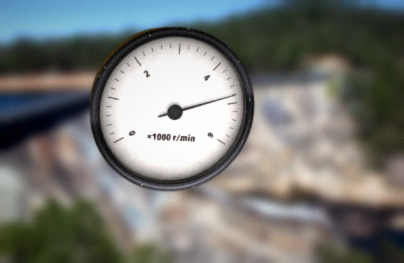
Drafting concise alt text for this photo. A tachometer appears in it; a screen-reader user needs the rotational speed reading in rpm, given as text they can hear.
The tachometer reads 4800 rpm
